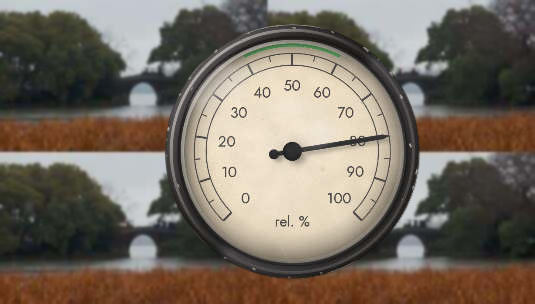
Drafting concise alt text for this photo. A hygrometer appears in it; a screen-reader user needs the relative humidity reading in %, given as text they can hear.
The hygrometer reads 80 %
